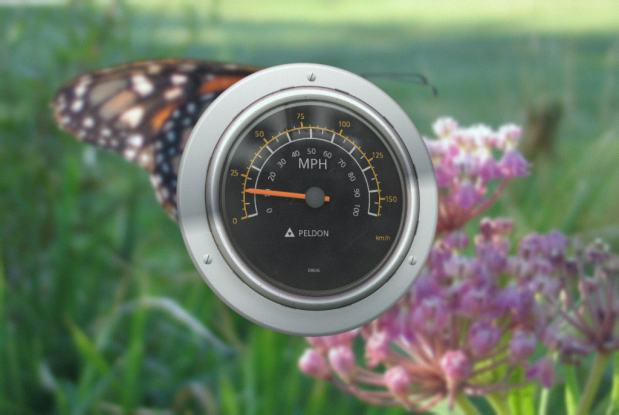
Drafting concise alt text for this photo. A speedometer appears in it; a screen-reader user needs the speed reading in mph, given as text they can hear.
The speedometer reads 10 mph
